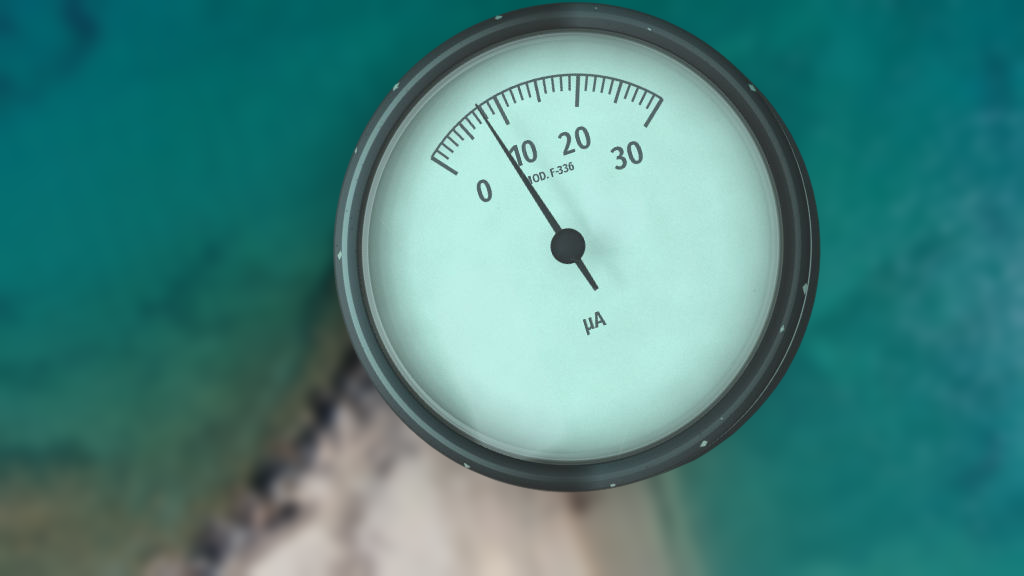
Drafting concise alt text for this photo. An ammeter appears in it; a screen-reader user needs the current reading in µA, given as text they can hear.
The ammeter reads 8 µA
